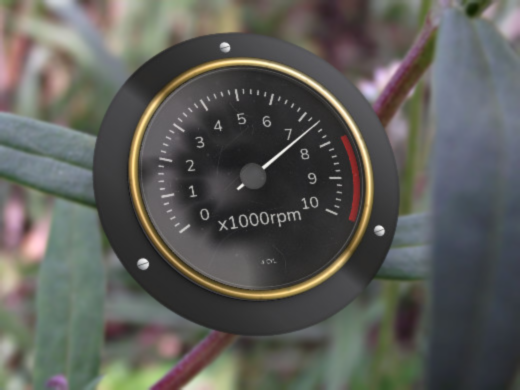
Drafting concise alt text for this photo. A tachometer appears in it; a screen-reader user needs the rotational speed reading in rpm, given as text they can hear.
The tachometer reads 7400 rpm
